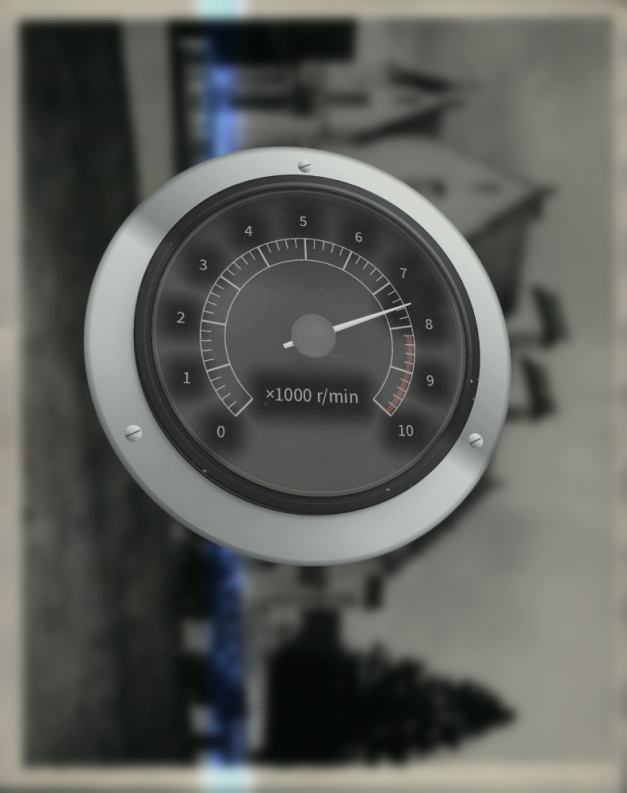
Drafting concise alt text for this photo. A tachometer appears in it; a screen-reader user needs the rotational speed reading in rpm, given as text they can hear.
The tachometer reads 7600 rpm
